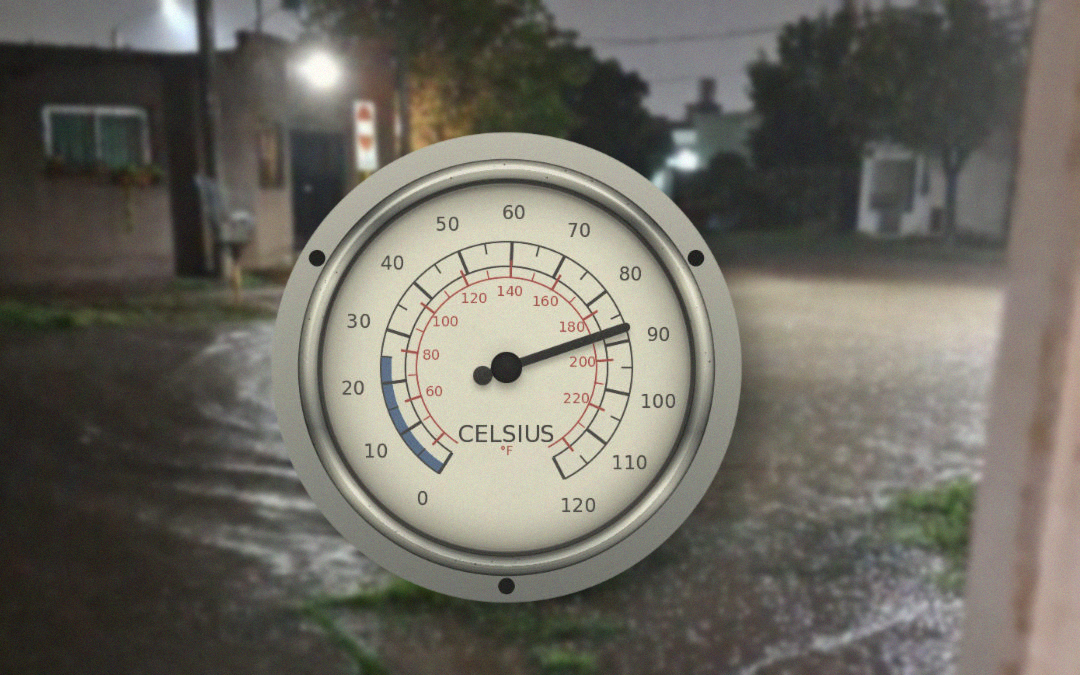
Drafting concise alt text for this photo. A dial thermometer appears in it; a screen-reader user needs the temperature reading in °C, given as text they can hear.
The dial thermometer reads 87.5 °C
